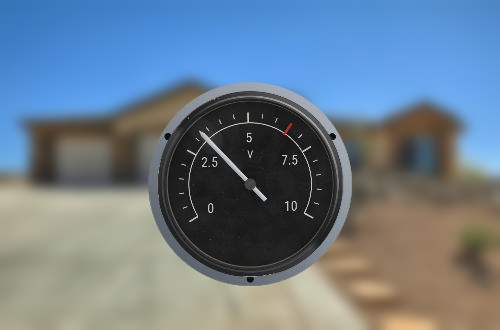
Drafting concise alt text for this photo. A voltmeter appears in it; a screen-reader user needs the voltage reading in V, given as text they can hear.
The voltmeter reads 3.25 V
